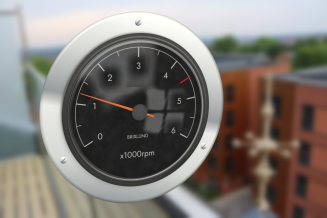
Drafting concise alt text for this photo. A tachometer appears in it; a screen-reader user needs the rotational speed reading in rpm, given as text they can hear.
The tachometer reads 1250 rpm
